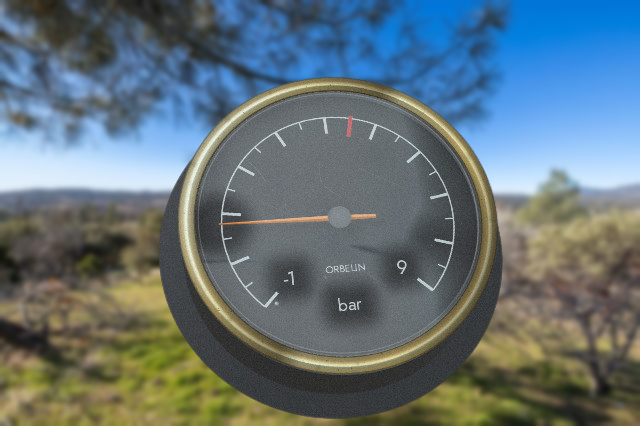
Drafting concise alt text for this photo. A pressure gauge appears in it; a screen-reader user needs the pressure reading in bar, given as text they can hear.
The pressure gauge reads 0.75 bar
